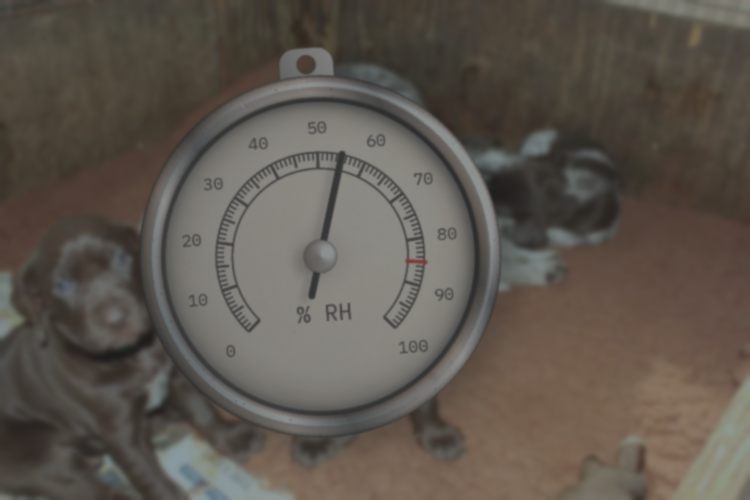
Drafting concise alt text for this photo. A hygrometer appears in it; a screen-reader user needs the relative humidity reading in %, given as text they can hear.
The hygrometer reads 55 %
